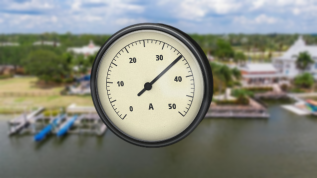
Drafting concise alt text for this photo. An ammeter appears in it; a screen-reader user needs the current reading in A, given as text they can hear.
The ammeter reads 35 A
